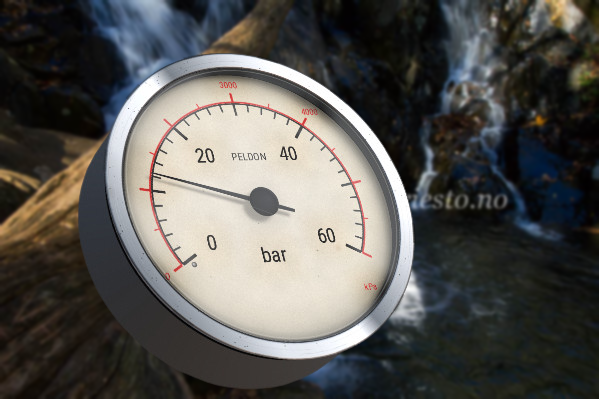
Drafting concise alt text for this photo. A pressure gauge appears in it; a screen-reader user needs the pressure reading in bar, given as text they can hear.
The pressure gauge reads 12 bar
